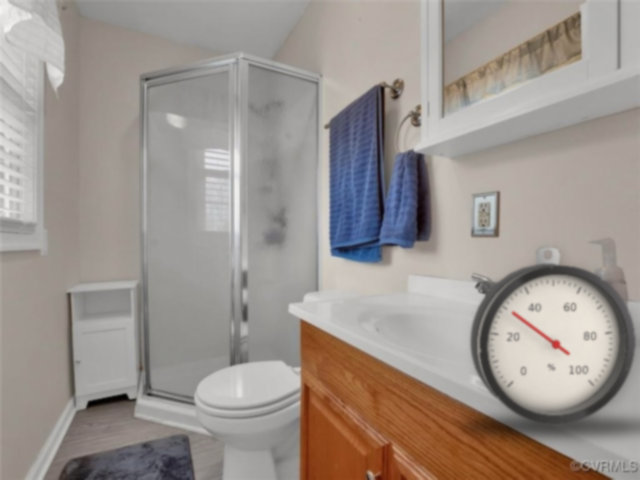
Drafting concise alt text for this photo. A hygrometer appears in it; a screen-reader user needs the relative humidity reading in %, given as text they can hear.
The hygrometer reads 30 %
